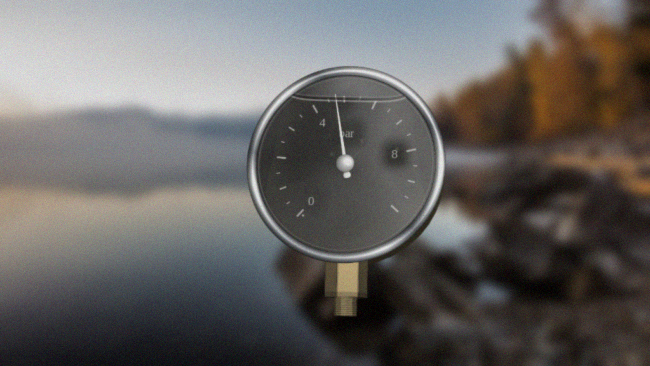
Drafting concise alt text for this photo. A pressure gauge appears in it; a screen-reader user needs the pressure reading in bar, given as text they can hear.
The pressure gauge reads 4.75 bar
